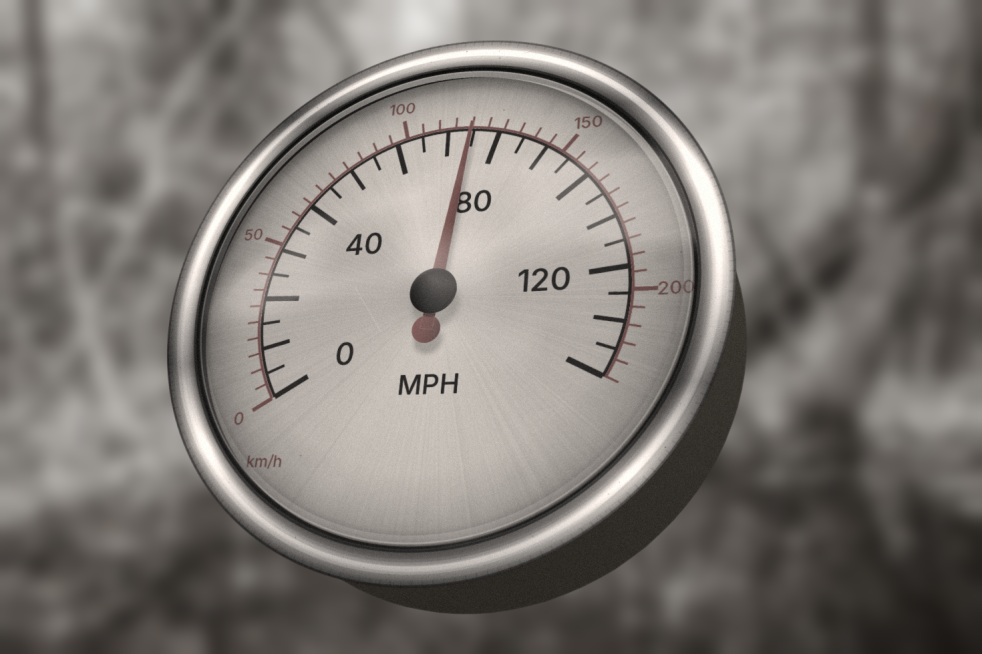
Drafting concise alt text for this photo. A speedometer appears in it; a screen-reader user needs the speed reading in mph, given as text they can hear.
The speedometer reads 75 mph
